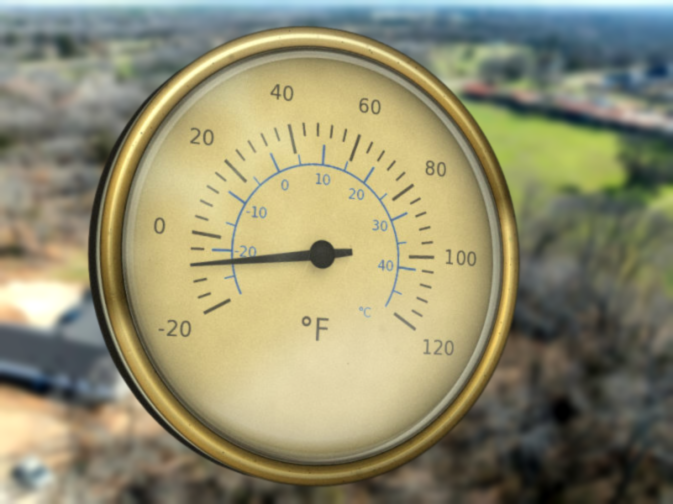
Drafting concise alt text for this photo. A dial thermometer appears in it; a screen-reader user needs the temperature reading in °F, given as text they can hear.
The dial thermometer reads -8 °F
